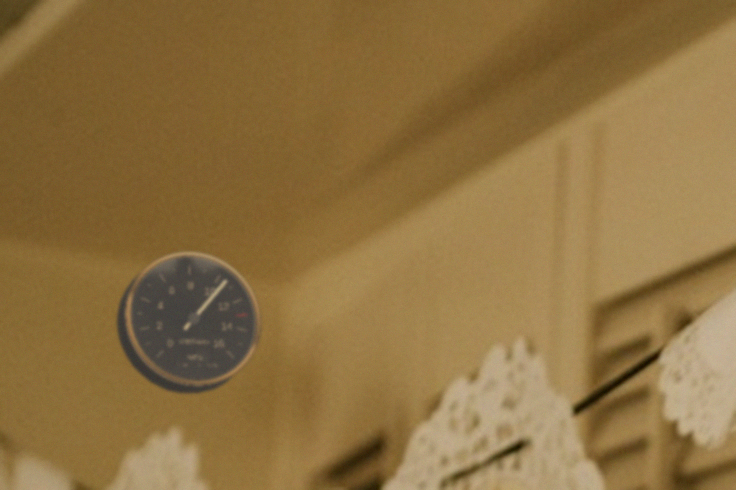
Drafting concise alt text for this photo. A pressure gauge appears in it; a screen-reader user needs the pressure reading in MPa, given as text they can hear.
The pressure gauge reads 10.5 MPa
